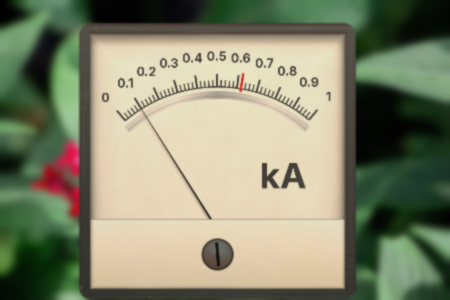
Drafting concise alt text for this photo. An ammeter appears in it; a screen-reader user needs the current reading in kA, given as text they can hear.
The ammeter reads 0.1 kA
